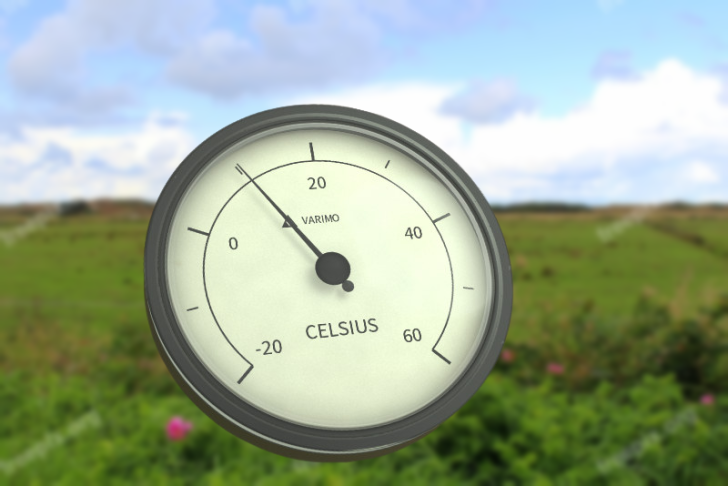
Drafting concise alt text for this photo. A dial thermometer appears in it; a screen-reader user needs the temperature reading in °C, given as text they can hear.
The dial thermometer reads 10 °C
